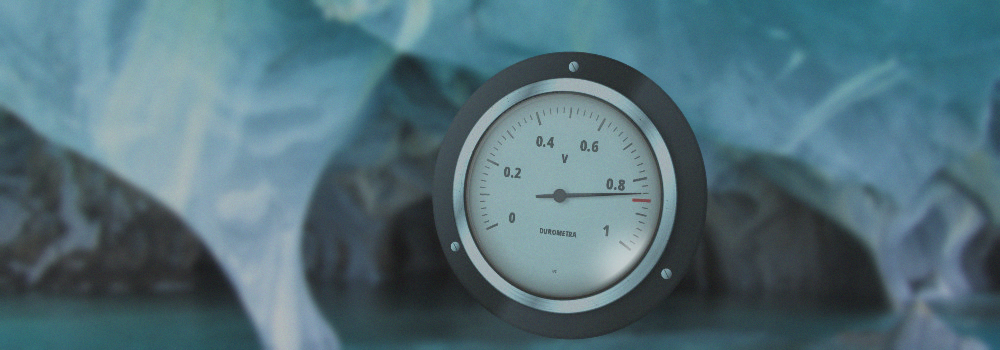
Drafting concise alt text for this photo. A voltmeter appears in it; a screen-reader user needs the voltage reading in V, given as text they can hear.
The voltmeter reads 0.84 V
